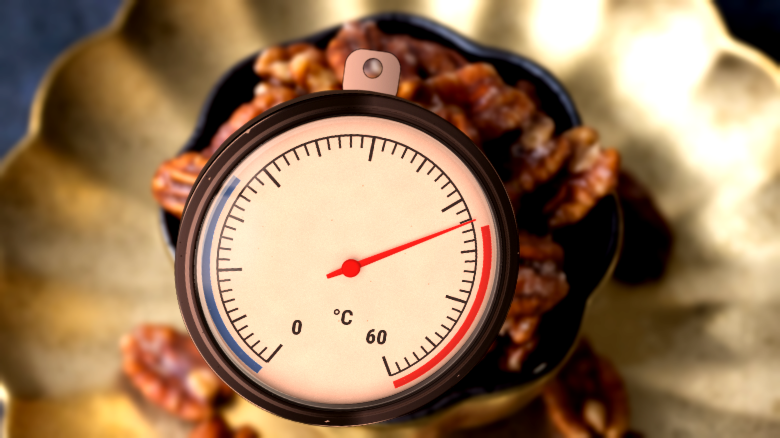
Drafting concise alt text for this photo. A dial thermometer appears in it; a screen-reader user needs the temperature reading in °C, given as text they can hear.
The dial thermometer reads 42 °C
